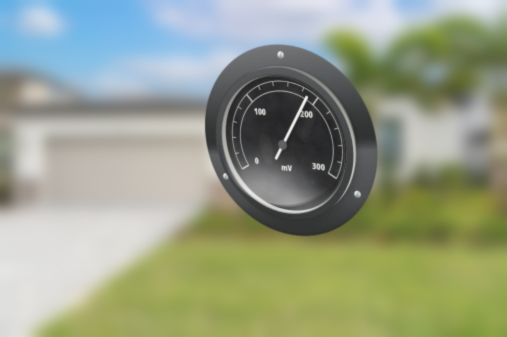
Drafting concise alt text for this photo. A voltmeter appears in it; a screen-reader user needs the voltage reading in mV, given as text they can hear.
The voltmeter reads 190 mV
